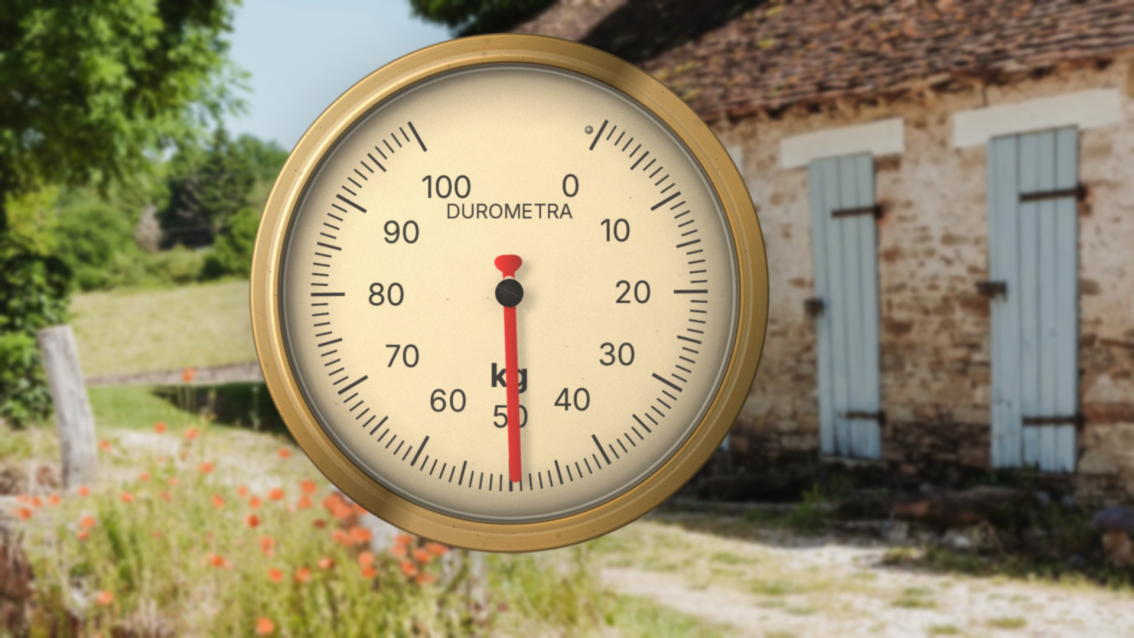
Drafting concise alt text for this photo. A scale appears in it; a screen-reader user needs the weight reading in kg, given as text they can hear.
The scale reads 49.5 kg
